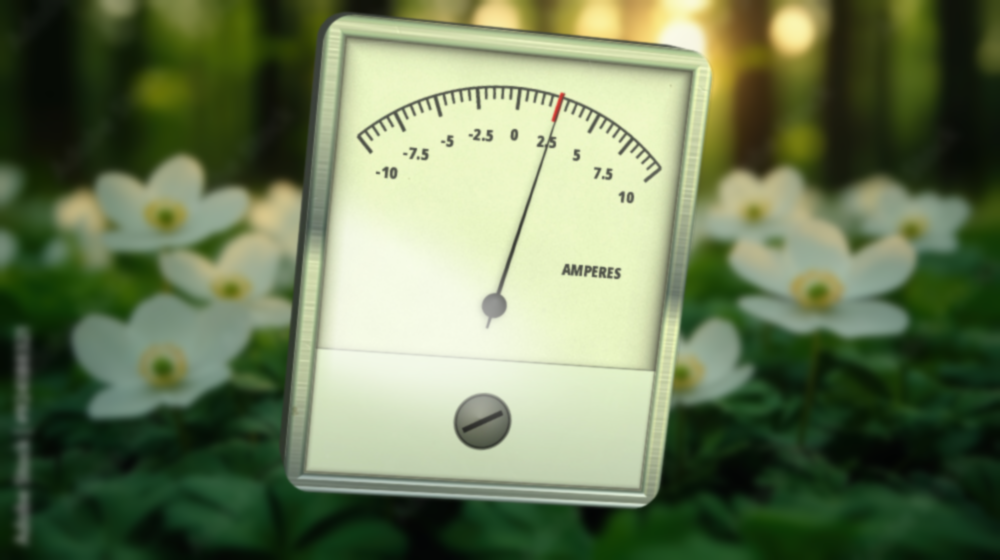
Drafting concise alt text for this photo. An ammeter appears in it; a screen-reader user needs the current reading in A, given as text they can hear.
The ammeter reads 2.5 A
